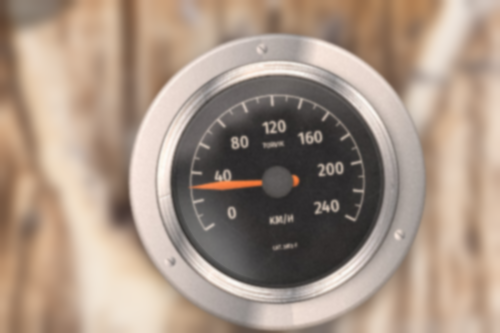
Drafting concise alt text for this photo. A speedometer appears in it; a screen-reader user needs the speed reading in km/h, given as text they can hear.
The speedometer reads 30 km/h
